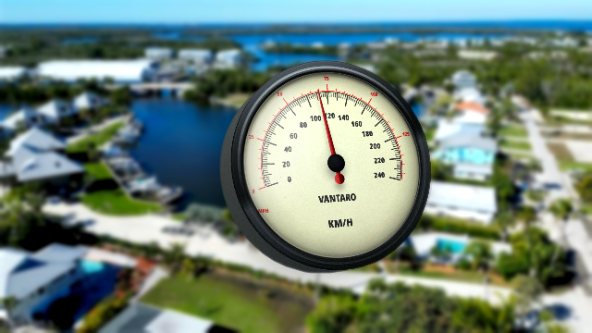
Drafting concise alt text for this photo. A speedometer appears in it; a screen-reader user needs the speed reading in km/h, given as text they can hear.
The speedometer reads 110 km/h
